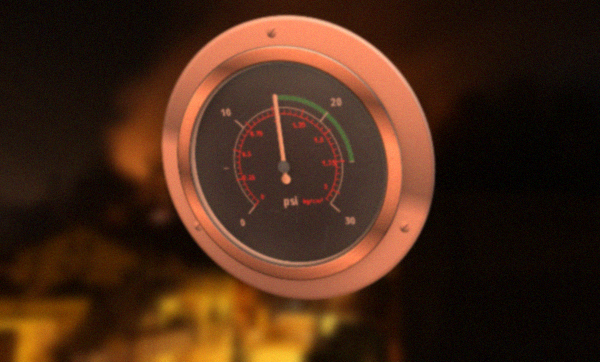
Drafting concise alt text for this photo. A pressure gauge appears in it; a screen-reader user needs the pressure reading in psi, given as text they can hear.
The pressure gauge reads 15 psi
